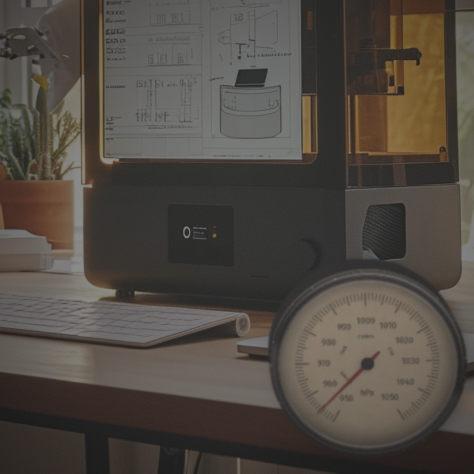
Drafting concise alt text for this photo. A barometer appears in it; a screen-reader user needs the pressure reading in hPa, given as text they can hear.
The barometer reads 955 hPa
